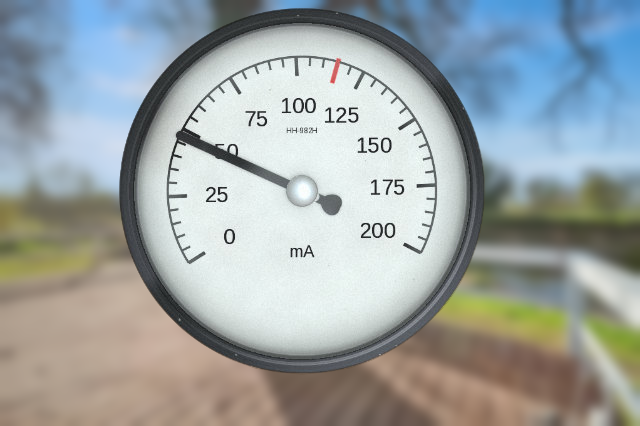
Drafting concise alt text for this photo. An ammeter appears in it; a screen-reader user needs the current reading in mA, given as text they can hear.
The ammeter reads 47.5 mA
